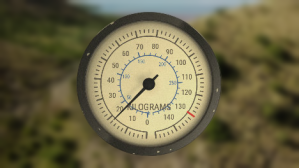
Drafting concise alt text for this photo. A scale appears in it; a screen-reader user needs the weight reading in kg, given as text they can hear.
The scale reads 18 kg
